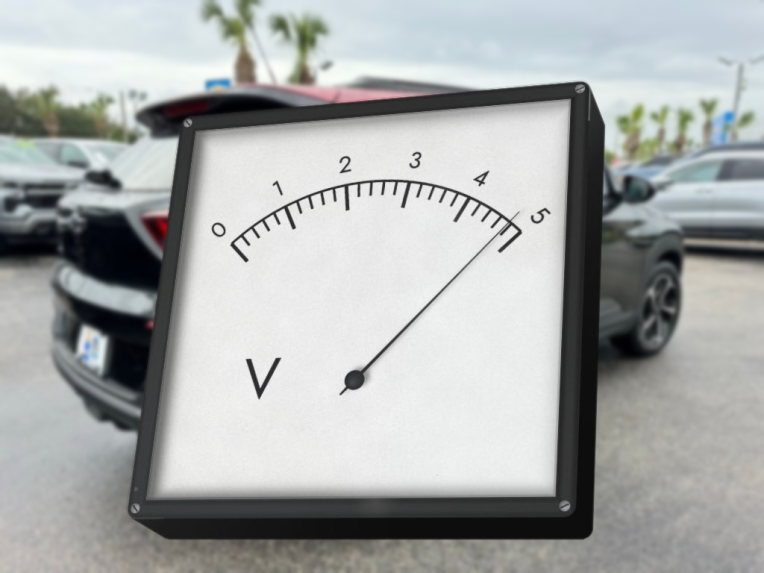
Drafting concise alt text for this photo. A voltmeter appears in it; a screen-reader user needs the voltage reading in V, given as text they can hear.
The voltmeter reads 4.8 V
